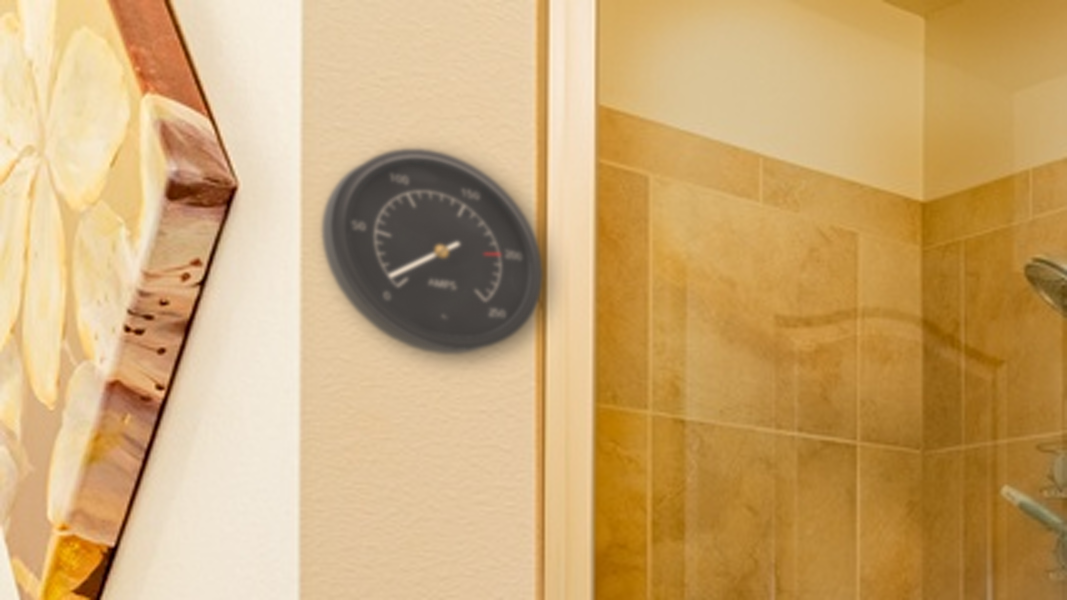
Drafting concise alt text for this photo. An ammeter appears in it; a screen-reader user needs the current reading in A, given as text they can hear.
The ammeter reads 10 A
